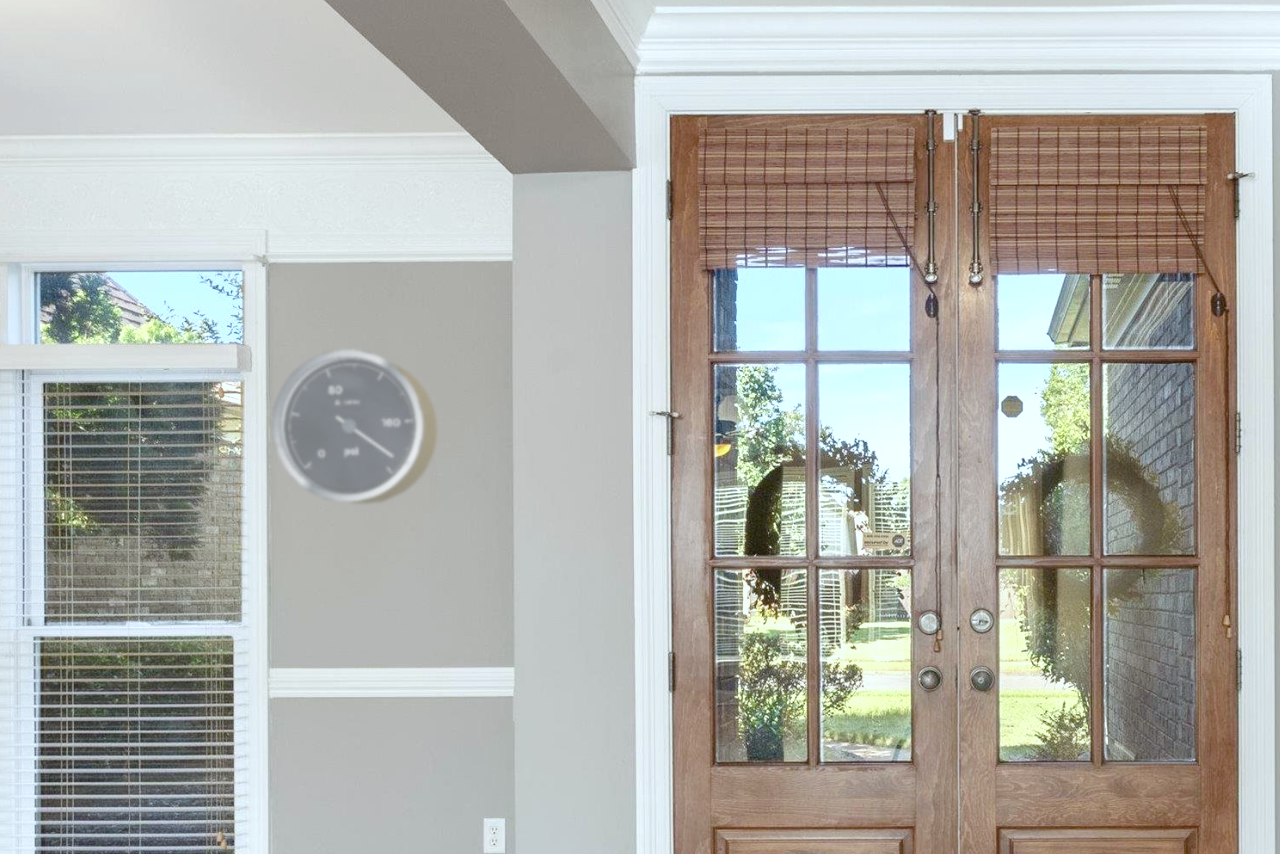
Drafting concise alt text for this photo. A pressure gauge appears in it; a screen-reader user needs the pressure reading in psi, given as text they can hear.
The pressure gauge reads 190 psi
